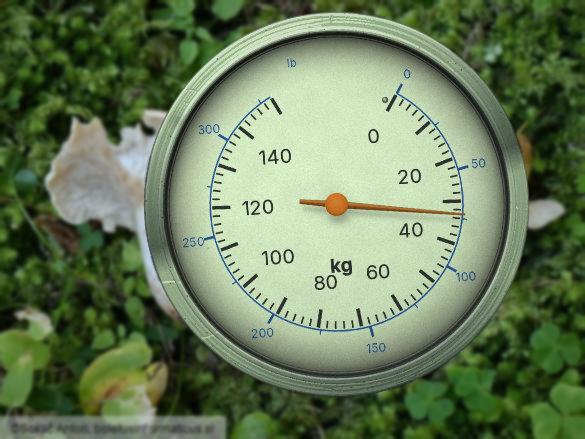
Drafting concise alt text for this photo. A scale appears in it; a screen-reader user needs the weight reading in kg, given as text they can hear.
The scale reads 33 kg
